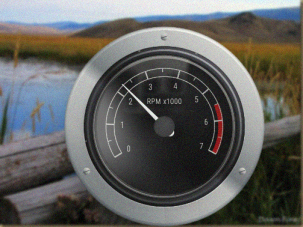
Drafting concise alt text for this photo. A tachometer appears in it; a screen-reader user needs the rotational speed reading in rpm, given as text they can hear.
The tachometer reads 2250 rpm
